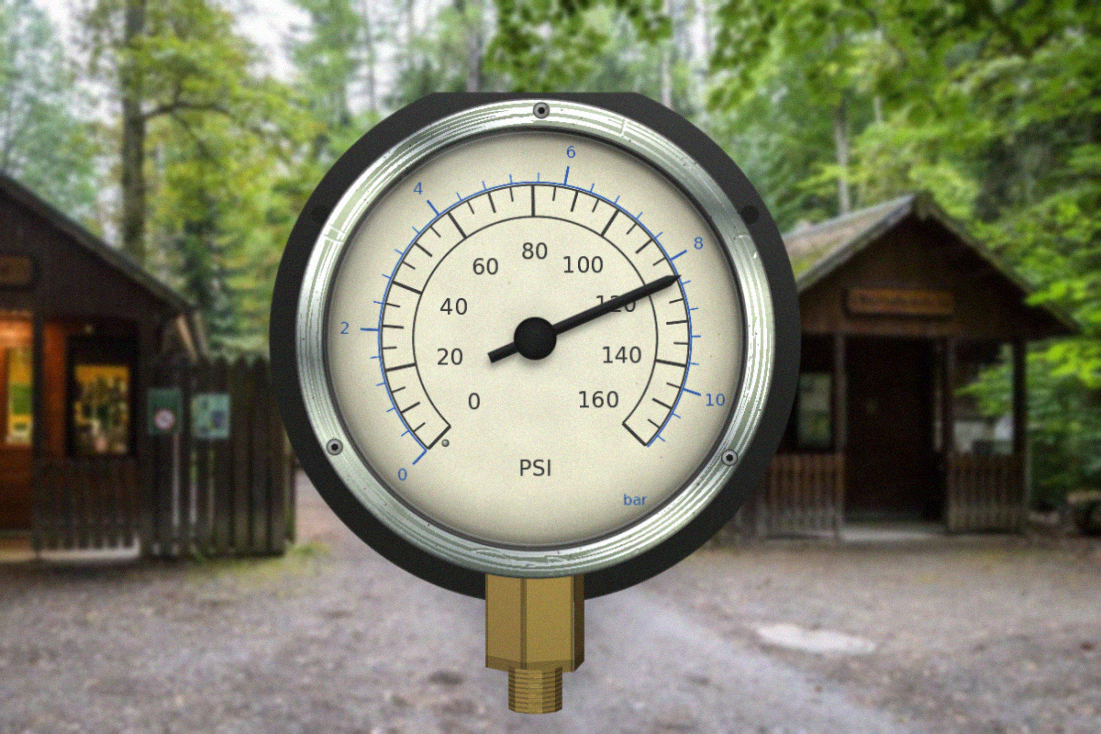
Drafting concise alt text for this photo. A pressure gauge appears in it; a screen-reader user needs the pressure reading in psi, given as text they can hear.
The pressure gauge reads 120 psi
